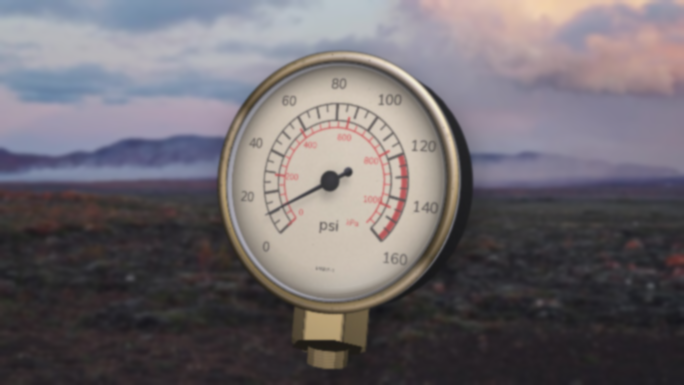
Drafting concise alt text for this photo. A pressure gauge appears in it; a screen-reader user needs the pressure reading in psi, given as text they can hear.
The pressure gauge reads 10 psi
